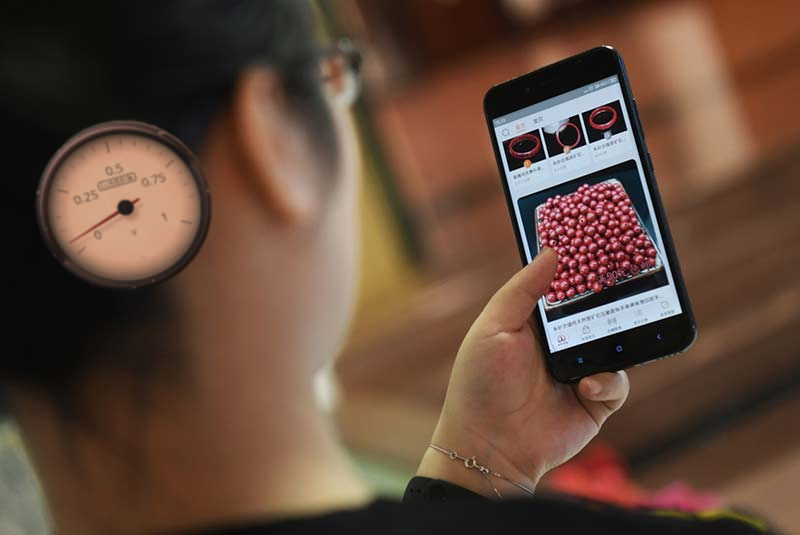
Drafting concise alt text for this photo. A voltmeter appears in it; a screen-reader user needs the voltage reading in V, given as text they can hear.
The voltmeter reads 0.05 V
